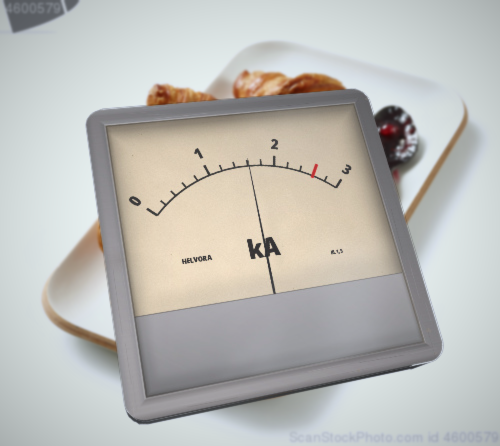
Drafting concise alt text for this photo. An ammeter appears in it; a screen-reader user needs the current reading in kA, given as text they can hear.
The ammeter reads 1.6 kA
